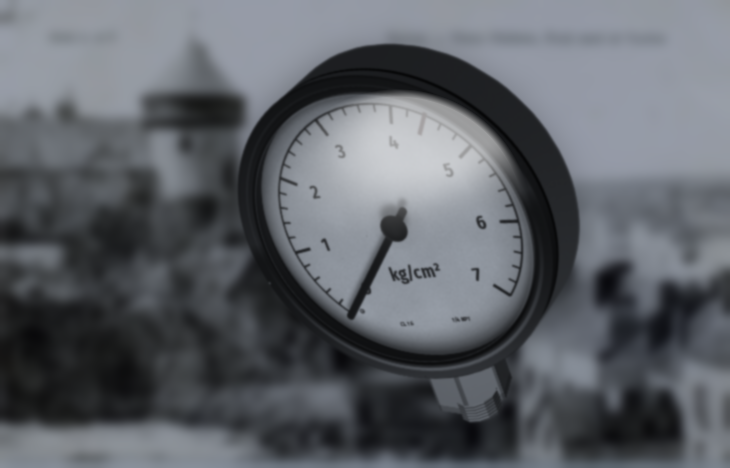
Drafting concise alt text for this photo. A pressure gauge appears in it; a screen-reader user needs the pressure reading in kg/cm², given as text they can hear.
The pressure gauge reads 0 kg/cm²
